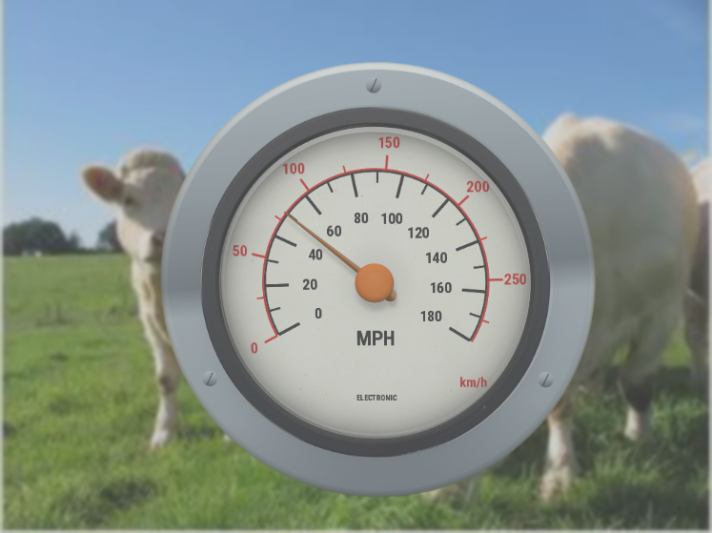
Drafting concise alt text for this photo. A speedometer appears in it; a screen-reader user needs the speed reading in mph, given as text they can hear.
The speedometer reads 50 mph
